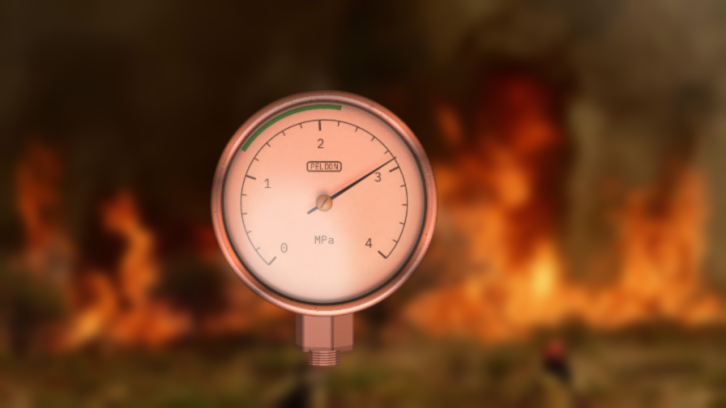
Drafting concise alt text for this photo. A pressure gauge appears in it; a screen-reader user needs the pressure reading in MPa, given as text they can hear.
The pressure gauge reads 2.9 MPa
